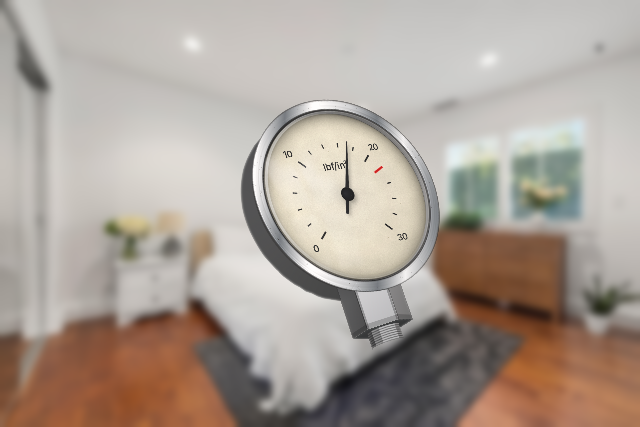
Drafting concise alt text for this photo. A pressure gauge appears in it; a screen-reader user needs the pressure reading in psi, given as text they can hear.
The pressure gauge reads 17 psi
